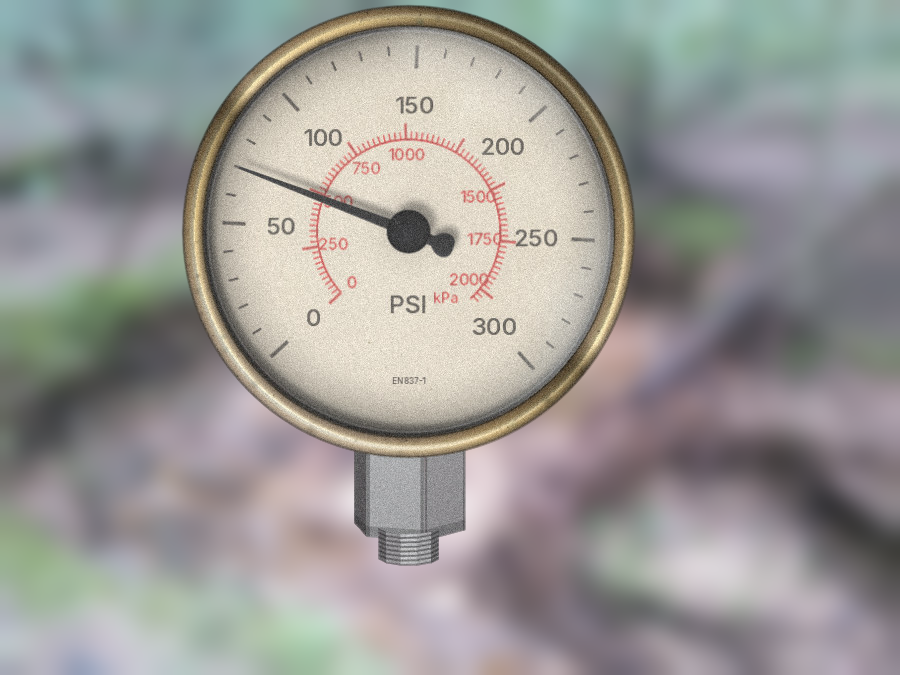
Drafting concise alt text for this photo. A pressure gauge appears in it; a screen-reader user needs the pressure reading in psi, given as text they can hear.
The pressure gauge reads 70 psi
